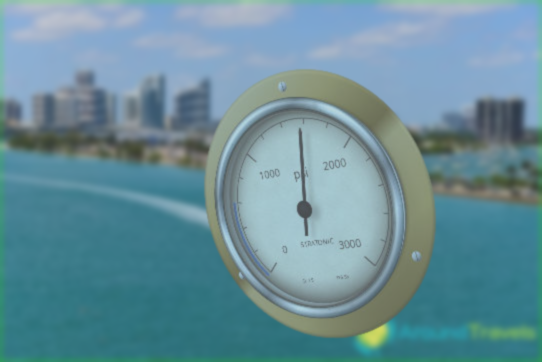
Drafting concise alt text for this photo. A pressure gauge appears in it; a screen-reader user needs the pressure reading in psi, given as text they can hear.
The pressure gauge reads 1600 psi
